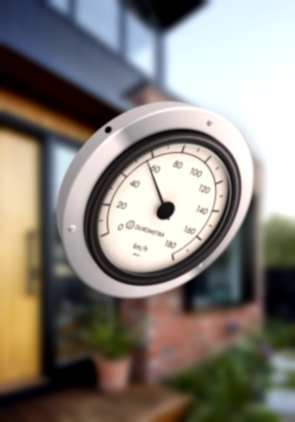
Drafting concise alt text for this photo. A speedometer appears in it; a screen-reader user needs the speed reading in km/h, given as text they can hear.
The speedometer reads 55 km/h
